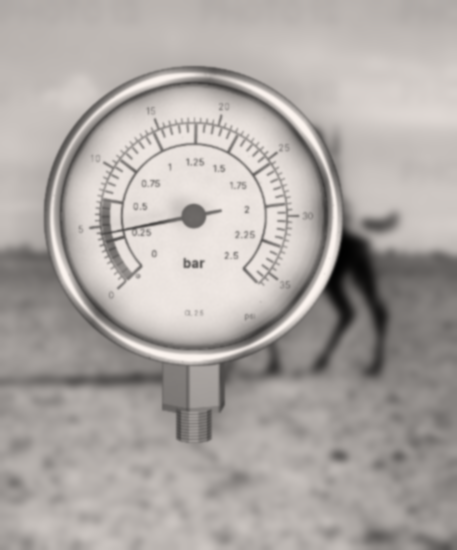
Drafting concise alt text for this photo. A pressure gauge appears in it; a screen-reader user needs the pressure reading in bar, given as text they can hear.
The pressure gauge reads 0.3 bar
